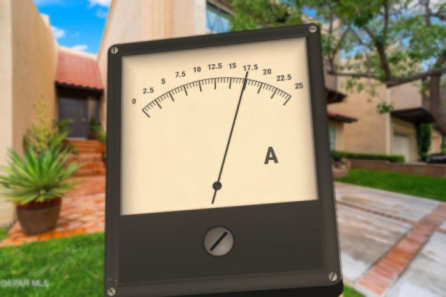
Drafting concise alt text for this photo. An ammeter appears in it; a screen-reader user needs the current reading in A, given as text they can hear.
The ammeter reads 17.5 A
